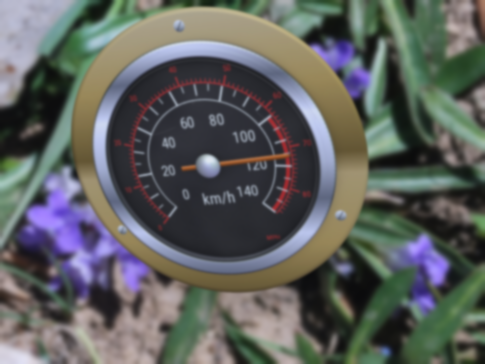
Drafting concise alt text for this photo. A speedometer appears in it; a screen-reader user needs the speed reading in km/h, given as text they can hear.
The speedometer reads 115 km/h
